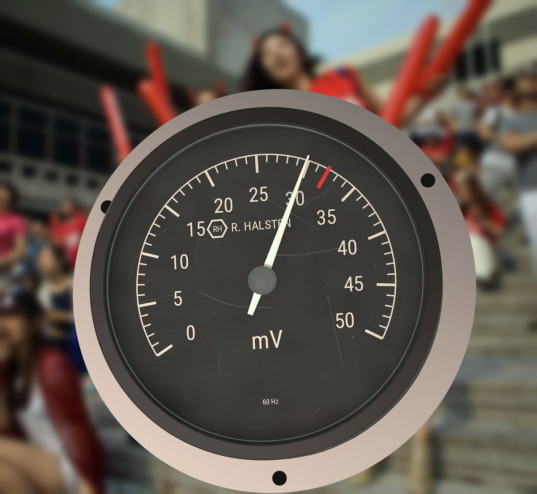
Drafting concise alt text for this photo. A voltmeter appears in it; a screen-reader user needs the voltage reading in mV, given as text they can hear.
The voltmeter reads 30 mV
